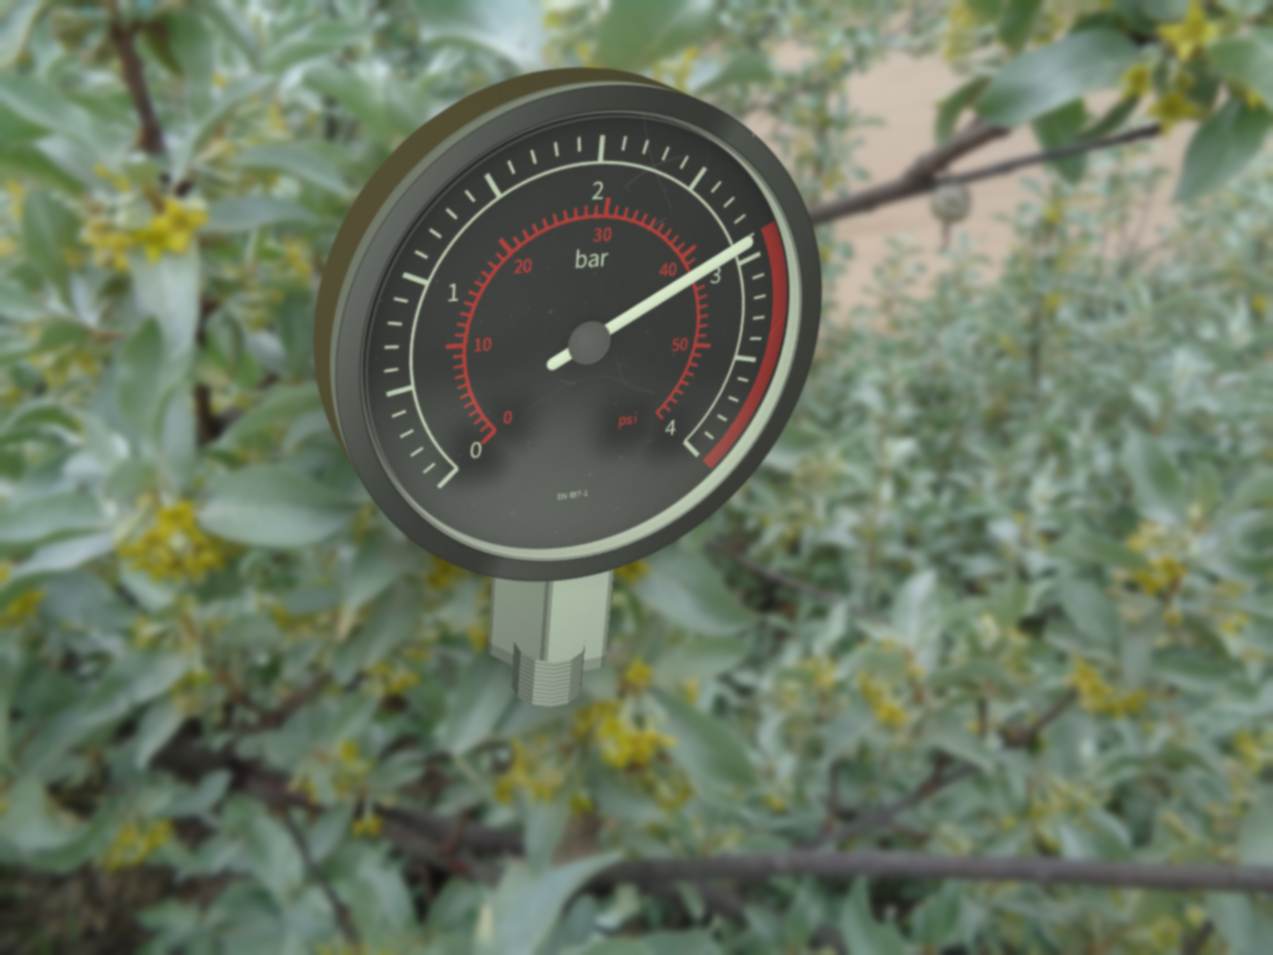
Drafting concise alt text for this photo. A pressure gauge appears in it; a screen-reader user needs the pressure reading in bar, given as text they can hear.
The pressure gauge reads 2.9 bar
